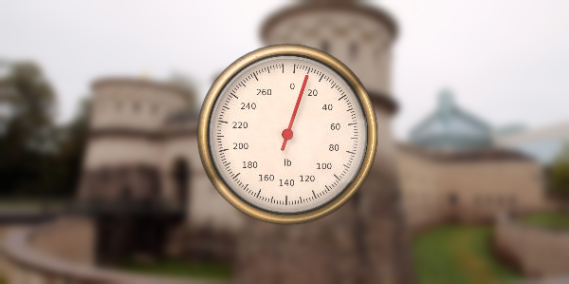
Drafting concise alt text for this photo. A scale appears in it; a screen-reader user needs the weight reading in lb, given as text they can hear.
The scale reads 10 lb
